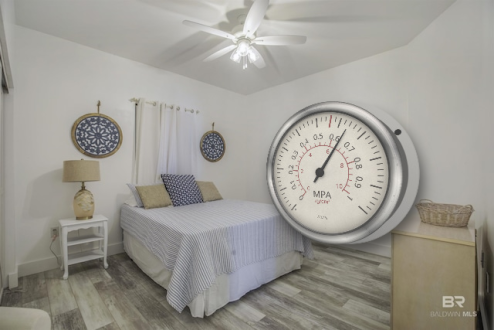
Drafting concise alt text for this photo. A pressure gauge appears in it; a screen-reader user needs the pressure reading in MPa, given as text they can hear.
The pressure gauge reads 0.64 MPa
